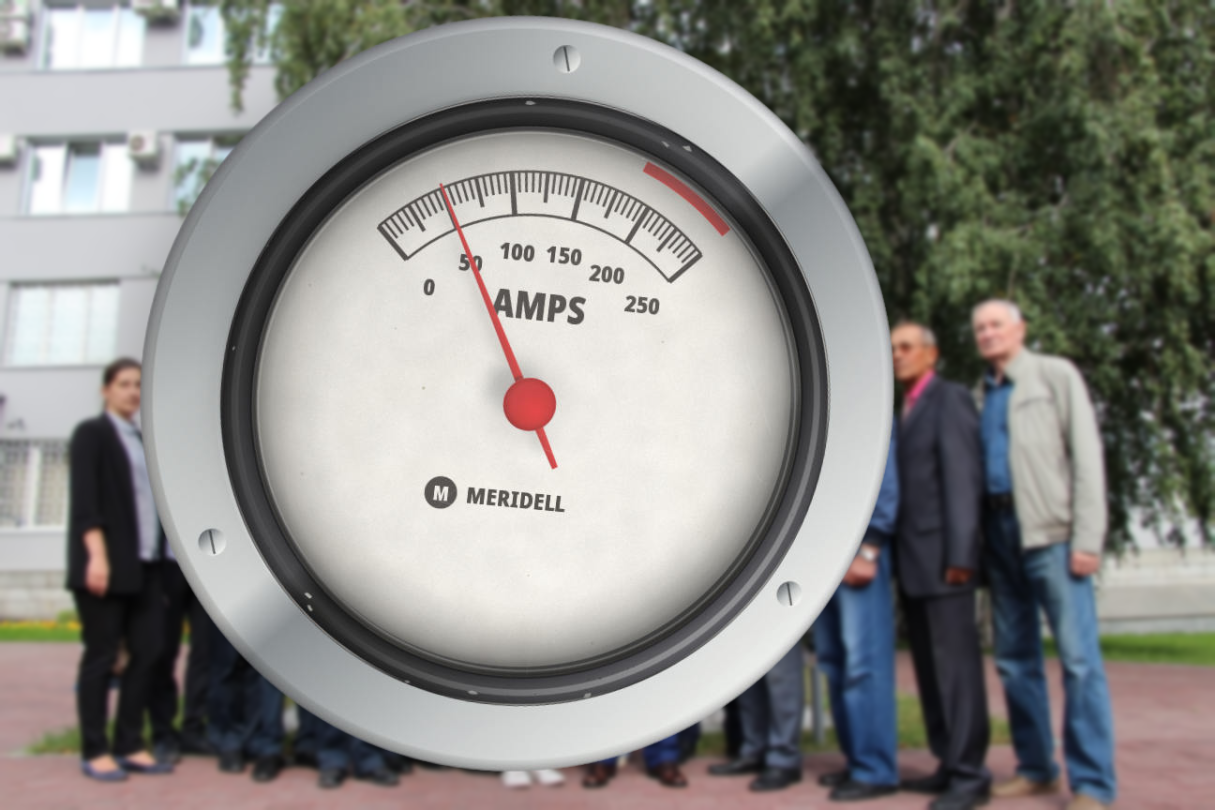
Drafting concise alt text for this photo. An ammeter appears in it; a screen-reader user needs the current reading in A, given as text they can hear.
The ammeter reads 50 A
